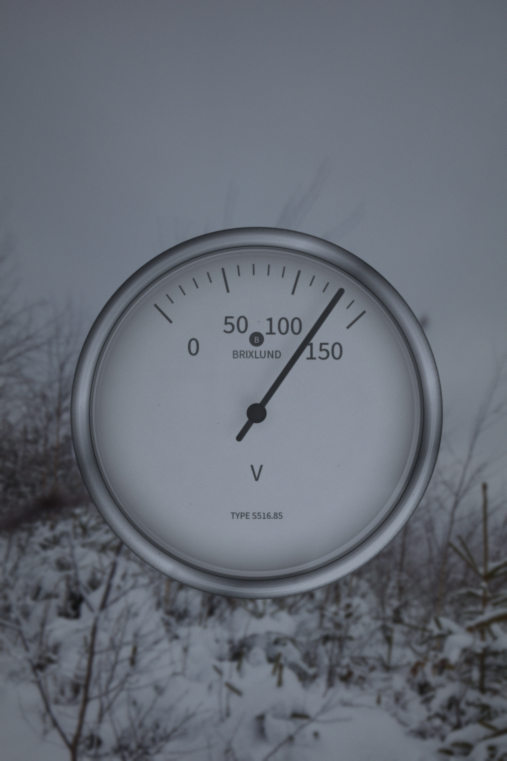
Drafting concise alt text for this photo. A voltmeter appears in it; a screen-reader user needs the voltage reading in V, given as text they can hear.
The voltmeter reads 130 V
